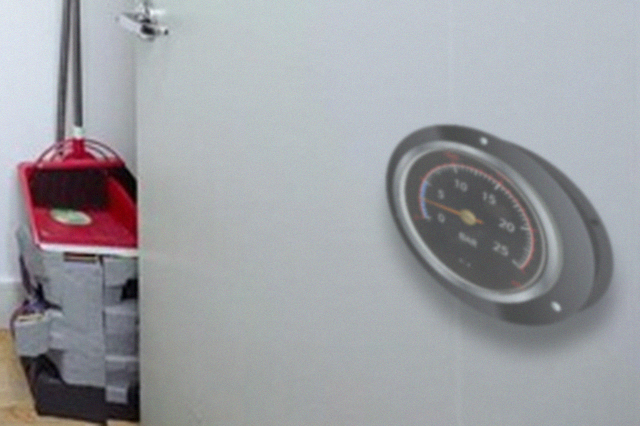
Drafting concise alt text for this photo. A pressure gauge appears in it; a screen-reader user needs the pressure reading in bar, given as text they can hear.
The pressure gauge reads 2.5 bar
